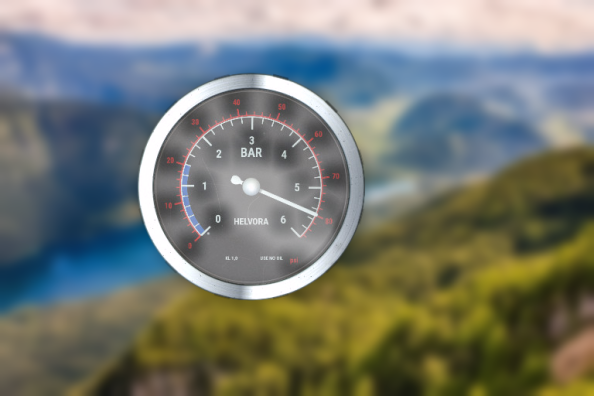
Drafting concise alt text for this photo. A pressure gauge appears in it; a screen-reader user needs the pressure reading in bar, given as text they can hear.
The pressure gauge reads 5.5 bar
